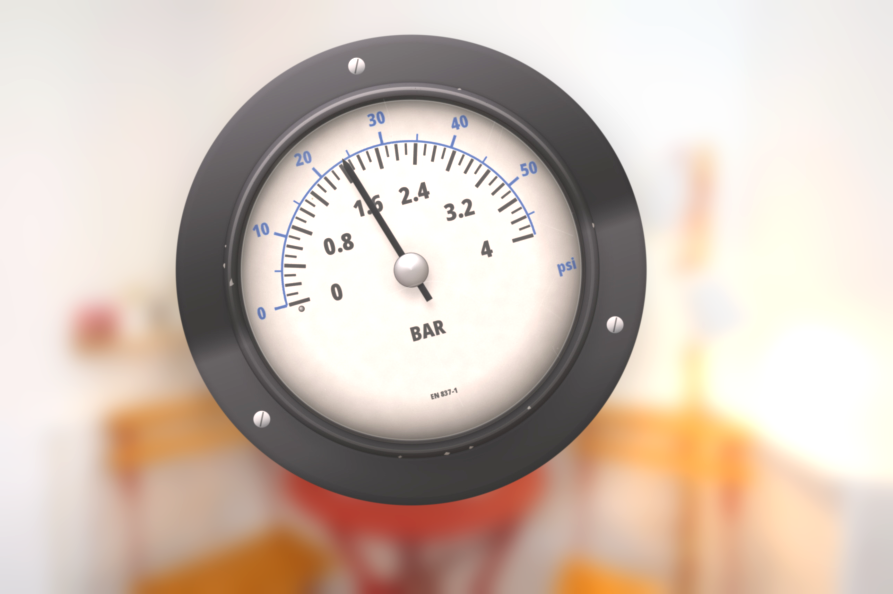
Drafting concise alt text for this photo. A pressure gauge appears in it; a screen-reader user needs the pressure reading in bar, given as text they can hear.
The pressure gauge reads 1.65 bar
